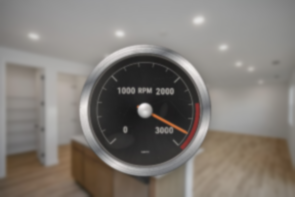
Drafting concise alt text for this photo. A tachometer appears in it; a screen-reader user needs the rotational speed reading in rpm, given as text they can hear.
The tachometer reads 2800 rpm
